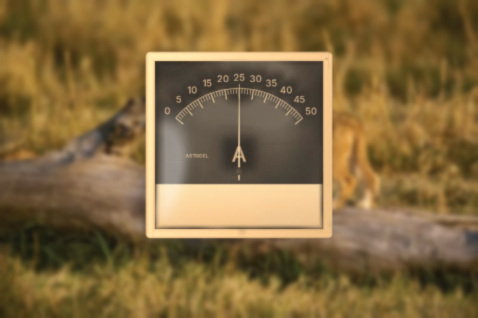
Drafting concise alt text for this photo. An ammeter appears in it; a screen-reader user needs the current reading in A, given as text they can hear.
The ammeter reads 25 A
